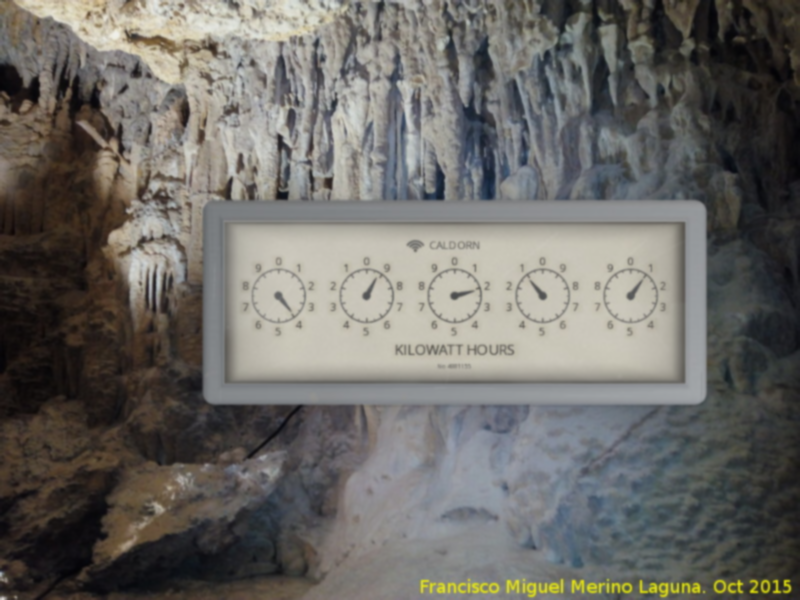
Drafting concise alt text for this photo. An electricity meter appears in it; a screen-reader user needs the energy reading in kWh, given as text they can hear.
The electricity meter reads 39211 kWh
